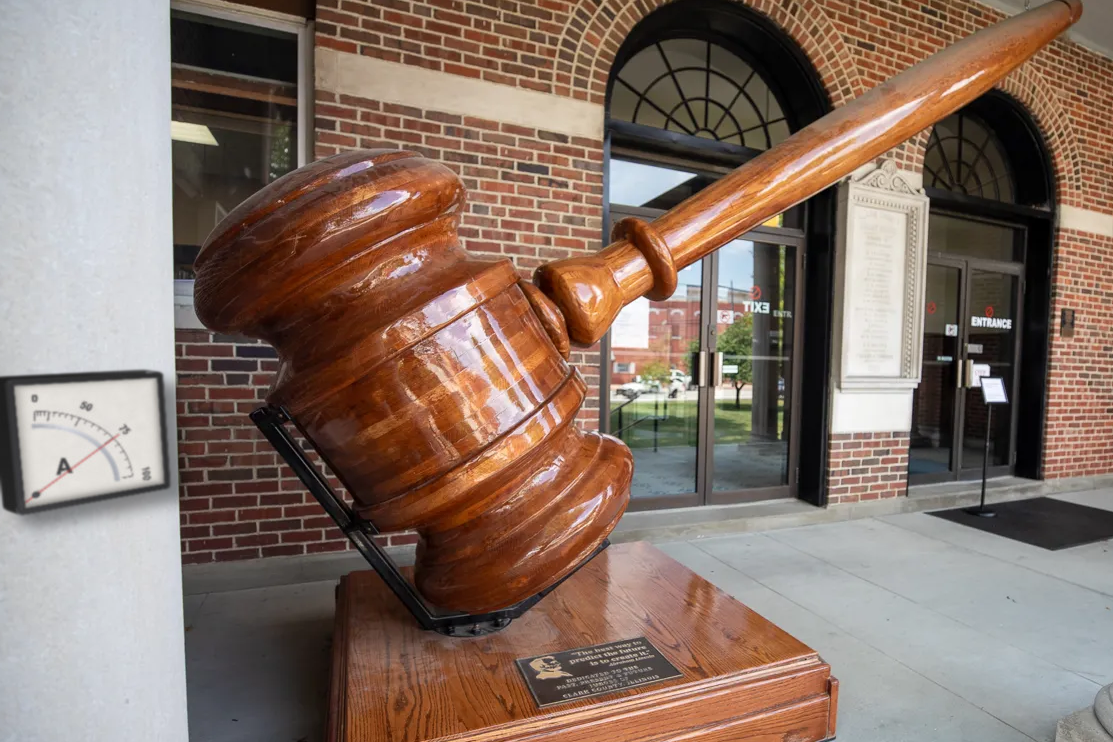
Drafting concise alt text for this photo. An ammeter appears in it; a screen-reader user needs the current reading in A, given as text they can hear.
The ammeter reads 75 A
